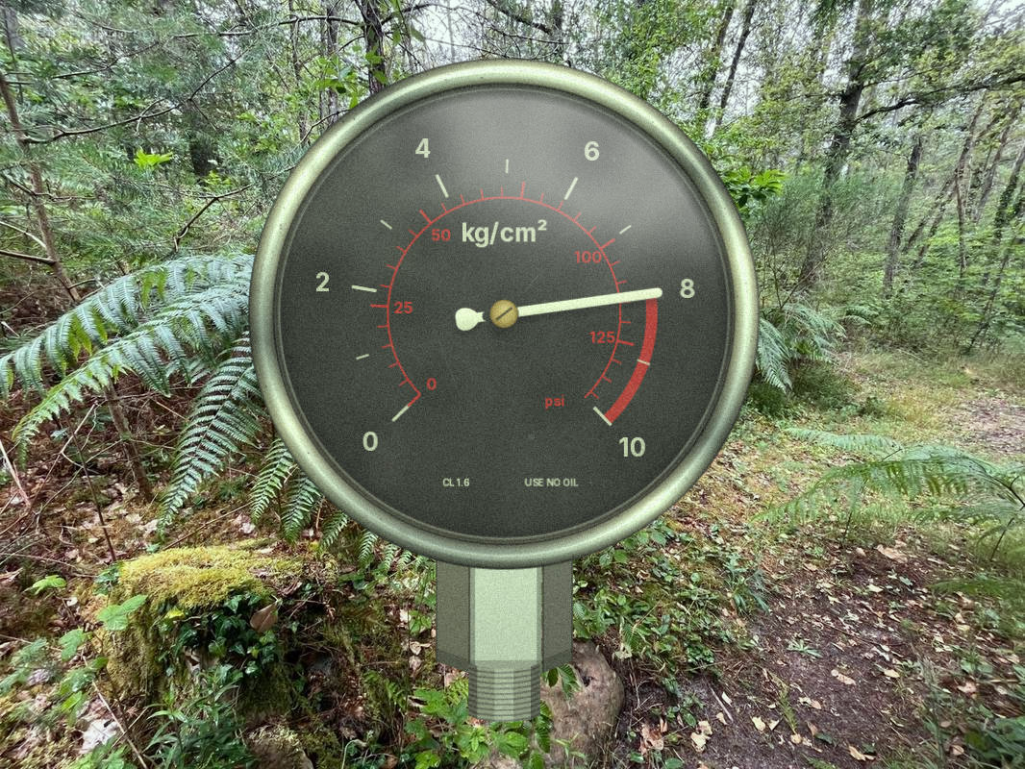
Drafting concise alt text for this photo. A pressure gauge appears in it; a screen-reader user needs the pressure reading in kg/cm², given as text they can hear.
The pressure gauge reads 8 kg/cm²
